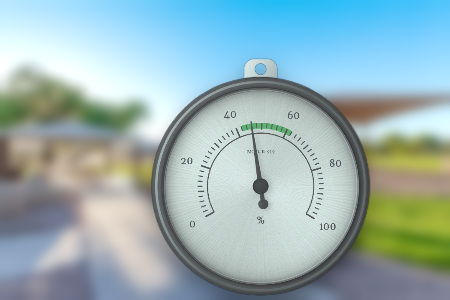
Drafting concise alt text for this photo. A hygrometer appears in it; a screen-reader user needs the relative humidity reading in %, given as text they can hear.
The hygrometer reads 46 %
